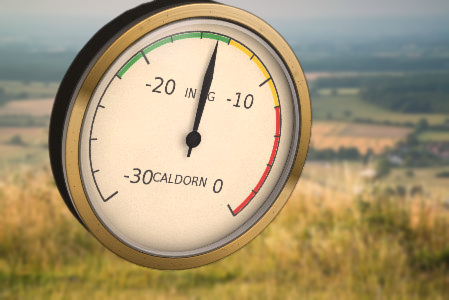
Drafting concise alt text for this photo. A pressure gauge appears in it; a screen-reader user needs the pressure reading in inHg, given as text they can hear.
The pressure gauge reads -15 inHg
